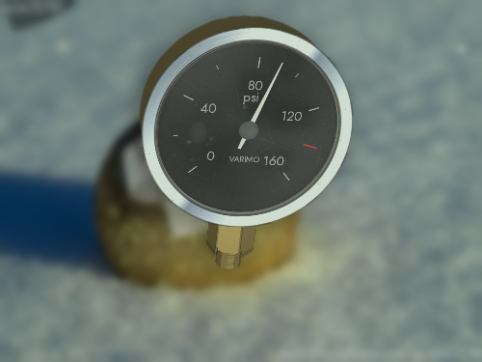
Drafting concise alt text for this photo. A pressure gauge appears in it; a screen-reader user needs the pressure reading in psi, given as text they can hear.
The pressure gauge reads 90 psi
